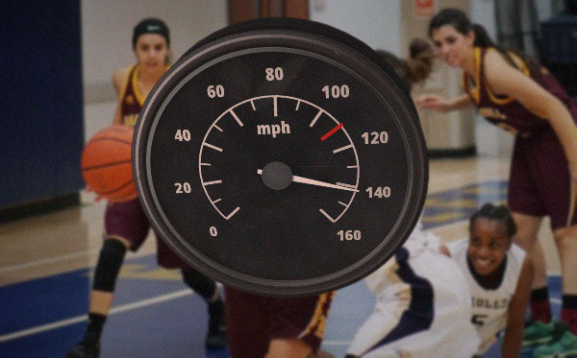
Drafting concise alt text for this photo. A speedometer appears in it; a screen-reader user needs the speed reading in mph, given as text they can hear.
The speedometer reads 140 mph
